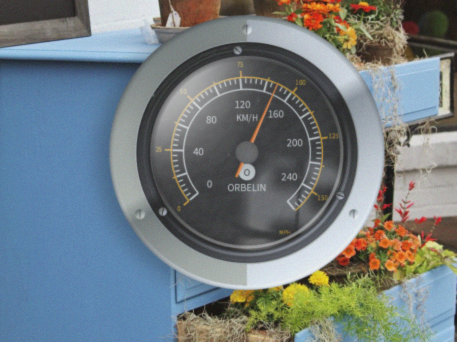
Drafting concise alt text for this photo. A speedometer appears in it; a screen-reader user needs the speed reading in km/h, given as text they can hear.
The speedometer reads 148 km/h
